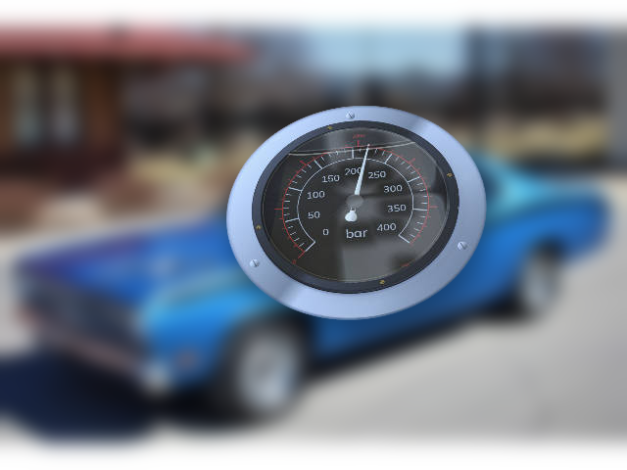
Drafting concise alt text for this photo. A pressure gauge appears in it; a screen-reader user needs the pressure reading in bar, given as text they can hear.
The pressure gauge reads 220 bar
